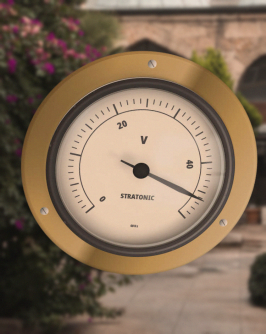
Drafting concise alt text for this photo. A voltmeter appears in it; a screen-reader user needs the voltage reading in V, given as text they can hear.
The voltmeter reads 46 V
